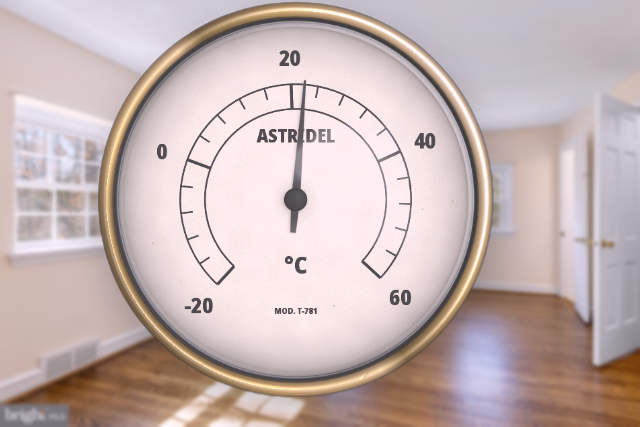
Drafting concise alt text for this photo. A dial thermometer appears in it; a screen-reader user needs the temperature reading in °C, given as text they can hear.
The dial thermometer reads 22 °C
